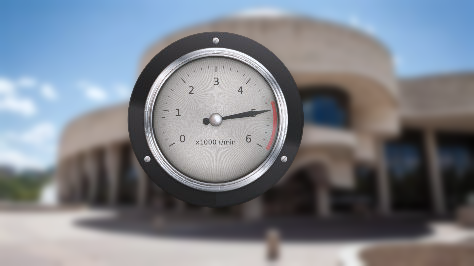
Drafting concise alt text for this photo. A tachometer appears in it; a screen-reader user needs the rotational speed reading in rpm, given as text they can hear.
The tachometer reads 5000 rpm
